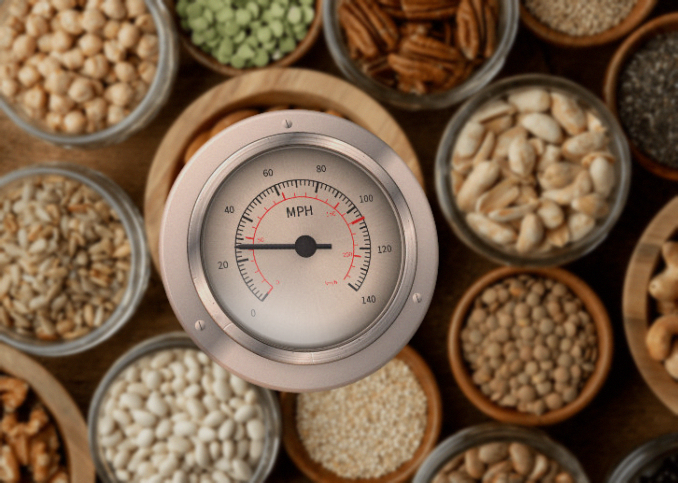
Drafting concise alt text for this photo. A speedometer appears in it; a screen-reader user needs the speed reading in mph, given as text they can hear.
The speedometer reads 26 mph
